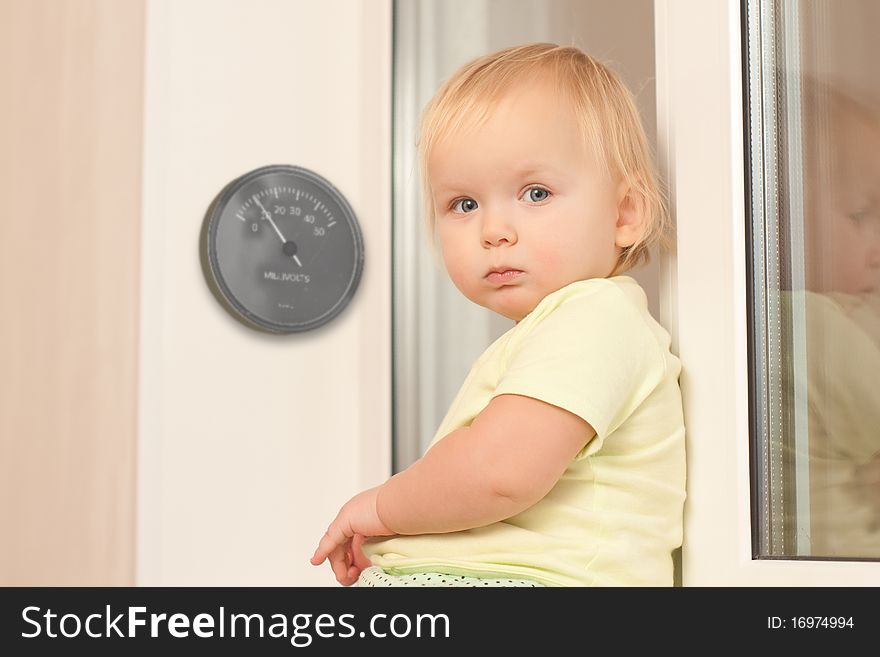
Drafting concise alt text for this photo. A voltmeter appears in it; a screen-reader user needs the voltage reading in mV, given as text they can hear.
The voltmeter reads 10 mV
